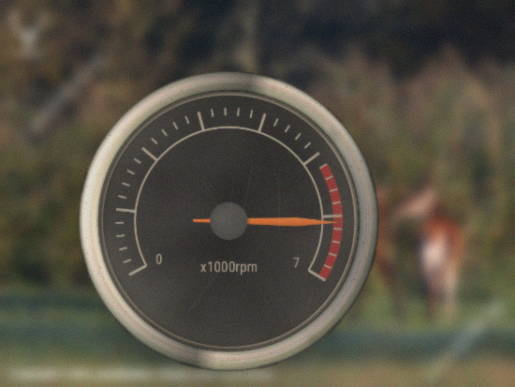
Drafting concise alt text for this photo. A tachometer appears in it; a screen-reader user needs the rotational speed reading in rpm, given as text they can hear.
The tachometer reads 6100 rpm
